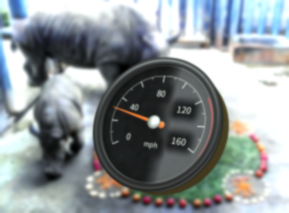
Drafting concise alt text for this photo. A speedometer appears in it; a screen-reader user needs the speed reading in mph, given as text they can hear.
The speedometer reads 30 mph
